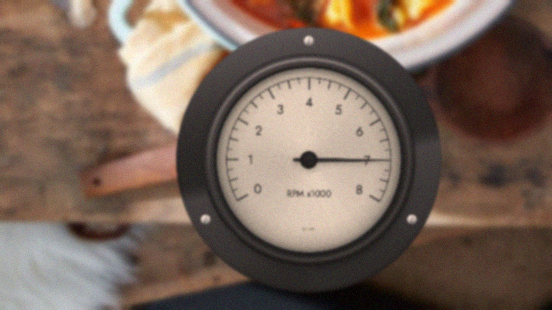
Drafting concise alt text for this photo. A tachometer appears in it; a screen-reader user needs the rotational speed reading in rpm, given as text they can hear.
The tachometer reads 7000 rpm
